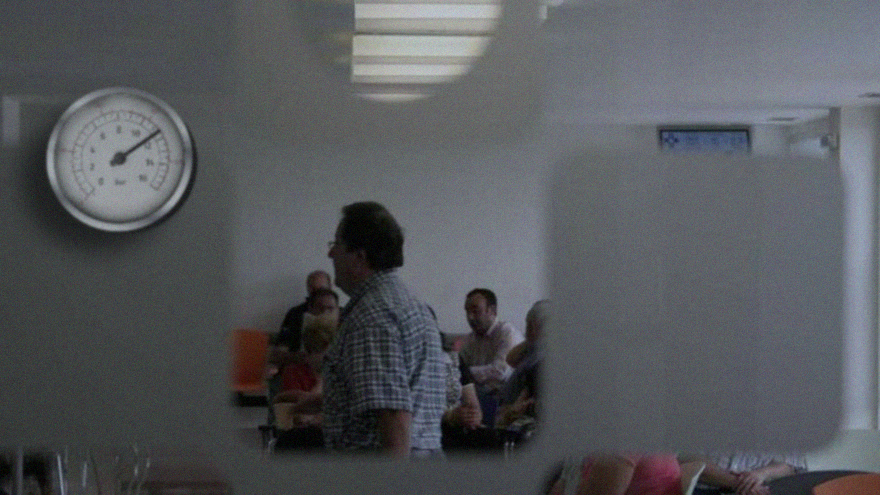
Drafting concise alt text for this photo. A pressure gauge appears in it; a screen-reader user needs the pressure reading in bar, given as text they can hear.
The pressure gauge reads 11.5 bar
